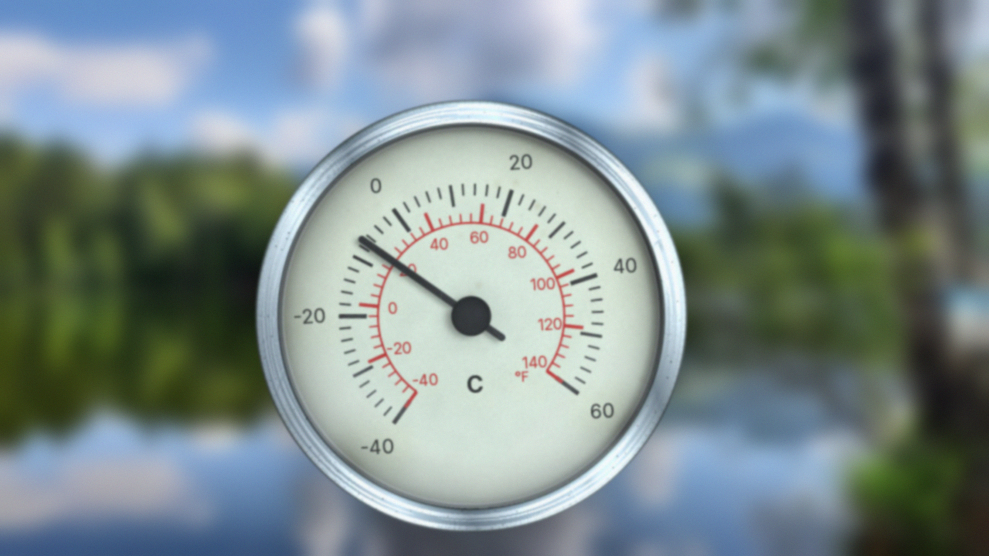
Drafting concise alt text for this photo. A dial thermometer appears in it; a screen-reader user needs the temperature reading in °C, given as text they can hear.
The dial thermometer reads -7 °C
